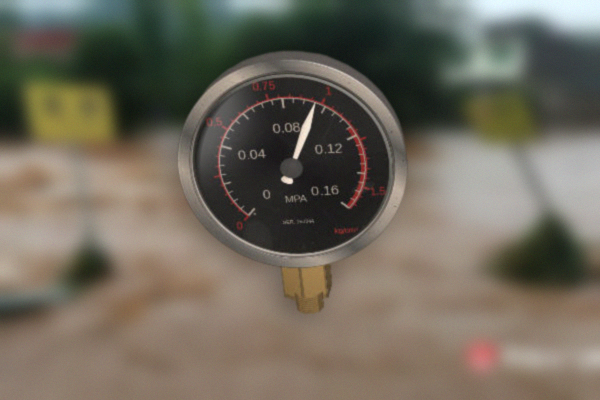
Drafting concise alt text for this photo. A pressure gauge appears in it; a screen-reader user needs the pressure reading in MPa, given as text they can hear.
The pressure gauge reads 0.095 MPa
